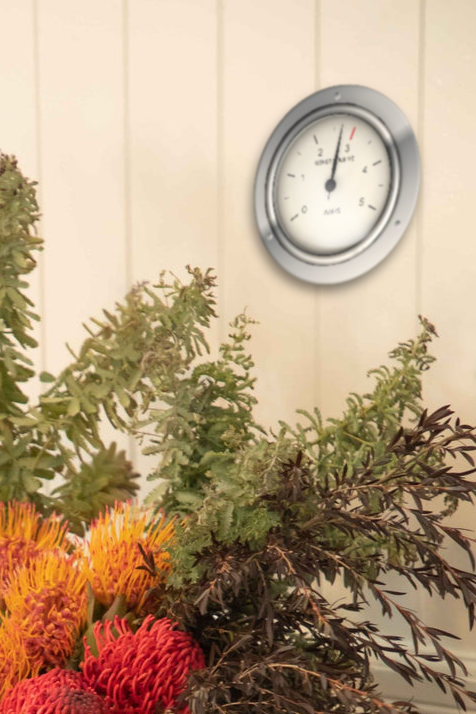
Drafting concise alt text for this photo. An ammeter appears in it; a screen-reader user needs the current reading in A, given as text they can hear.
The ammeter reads 2.75 A
